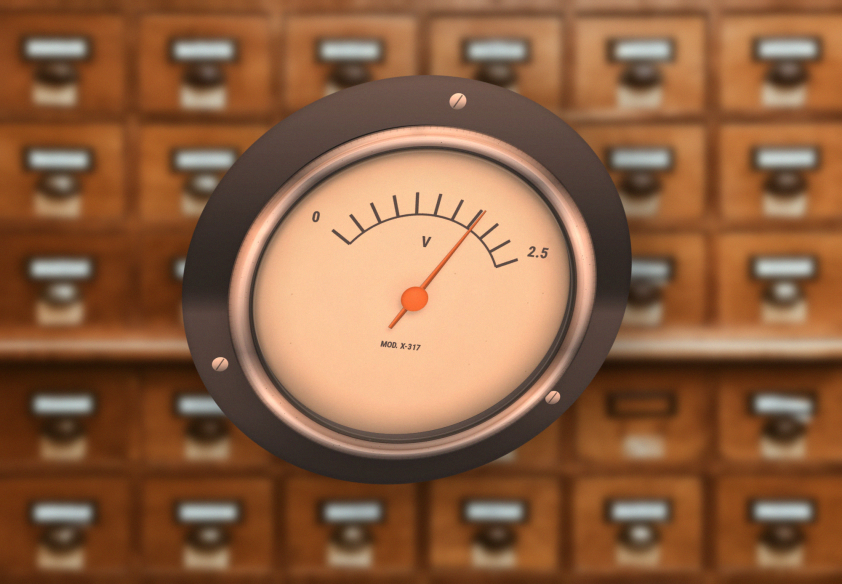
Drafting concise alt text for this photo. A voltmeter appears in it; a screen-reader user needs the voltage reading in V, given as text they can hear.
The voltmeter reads 1.75 V
